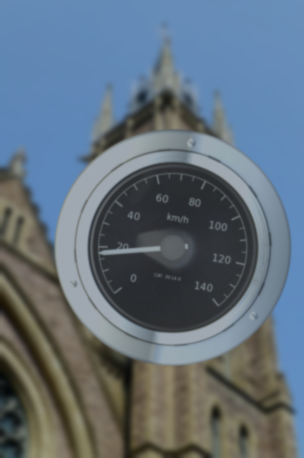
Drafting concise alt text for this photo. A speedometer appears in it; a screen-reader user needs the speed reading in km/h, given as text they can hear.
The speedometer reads 17.5 km/h
